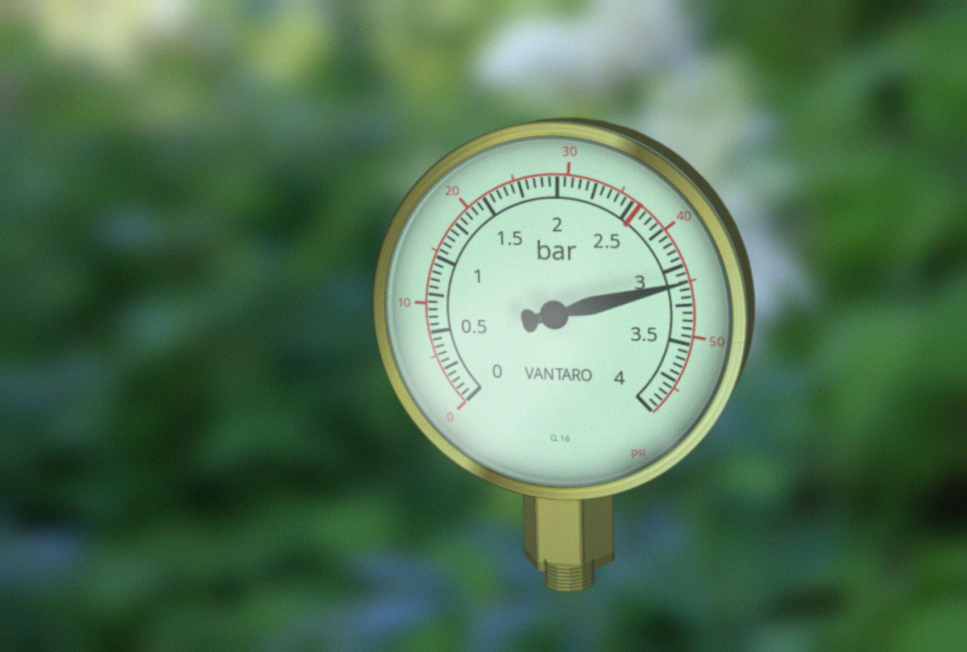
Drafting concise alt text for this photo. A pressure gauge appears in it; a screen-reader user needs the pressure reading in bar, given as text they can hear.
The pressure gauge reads 3.1 bar
